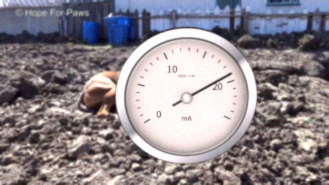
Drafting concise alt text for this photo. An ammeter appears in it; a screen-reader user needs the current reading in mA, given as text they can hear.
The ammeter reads 19 mA
